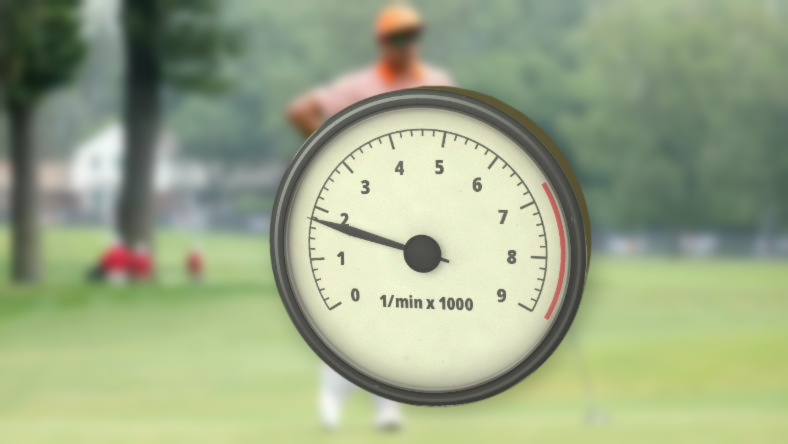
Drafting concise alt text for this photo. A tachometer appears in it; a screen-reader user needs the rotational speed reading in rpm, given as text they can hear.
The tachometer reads 1800 rpm
